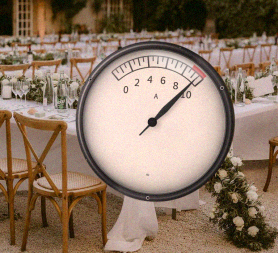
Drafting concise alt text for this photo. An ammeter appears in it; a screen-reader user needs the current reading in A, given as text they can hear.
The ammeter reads 9.5 A
